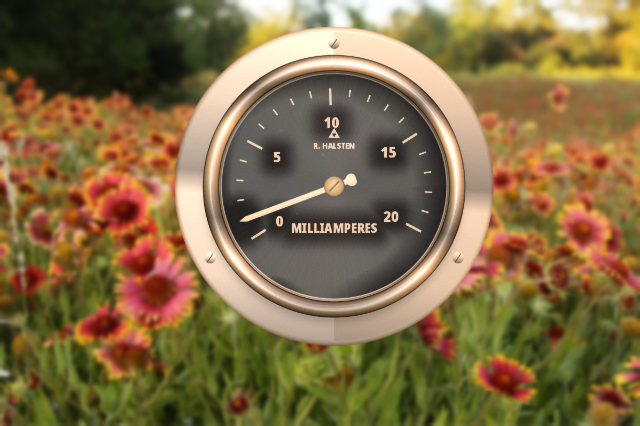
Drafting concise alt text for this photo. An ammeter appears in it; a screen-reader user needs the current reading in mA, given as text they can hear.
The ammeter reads 1 mA
